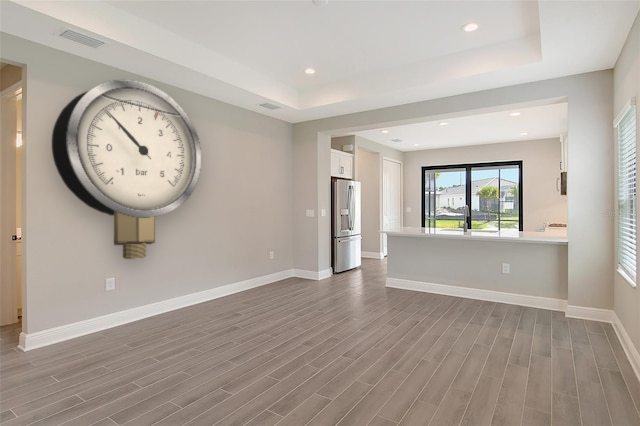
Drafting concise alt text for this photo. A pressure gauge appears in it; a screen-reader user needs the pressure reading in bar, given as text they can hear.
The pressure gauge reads 1 bar
